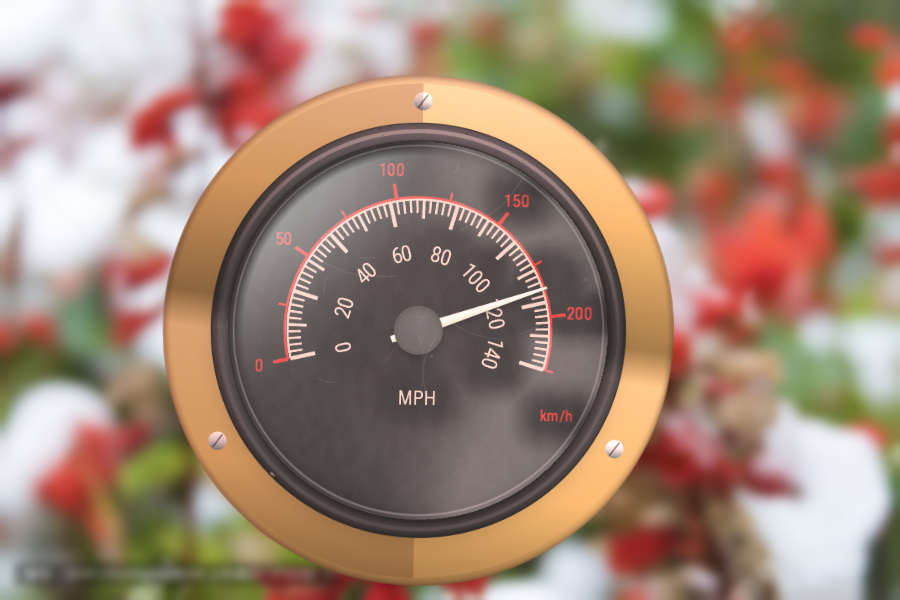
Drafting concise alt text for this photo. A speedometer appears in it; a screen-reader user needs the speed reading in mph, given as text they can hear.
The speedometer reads 116 mph
